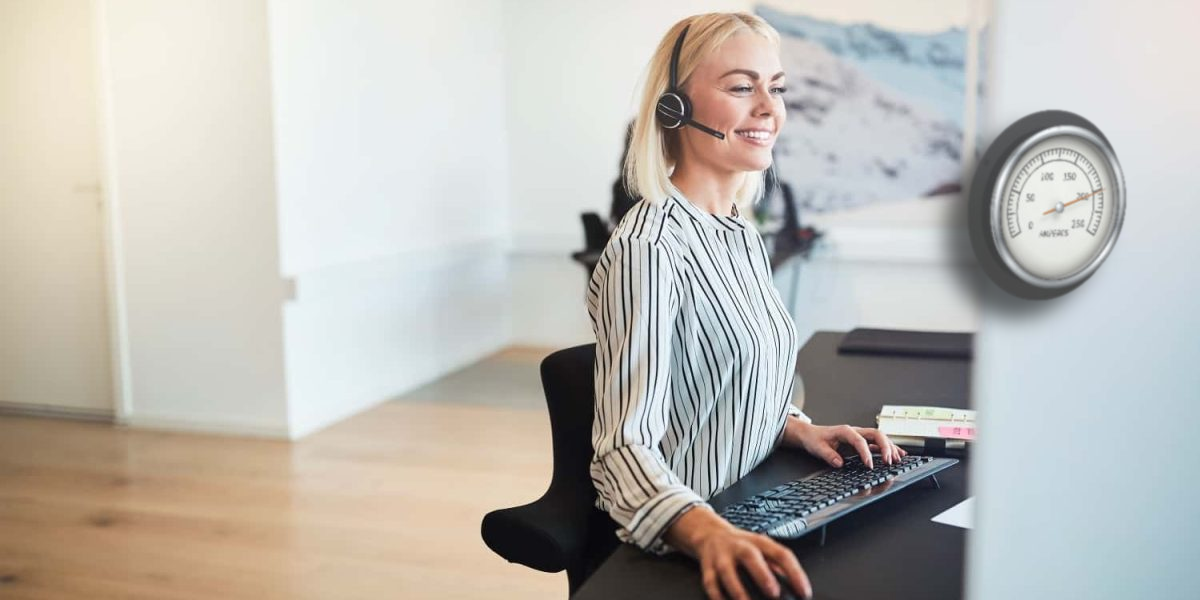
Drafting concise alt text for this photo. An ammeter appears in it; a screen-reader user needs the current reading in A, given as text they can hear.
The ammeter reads 200 A
